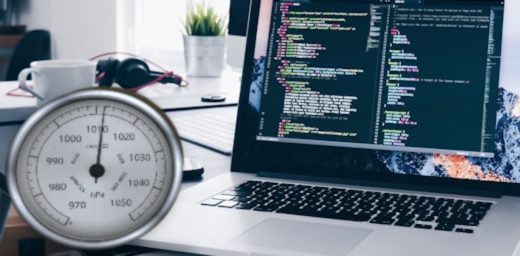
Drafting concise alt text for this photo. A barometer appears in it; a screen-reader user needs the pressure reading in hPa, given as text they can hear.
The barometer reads 1012 hPa
